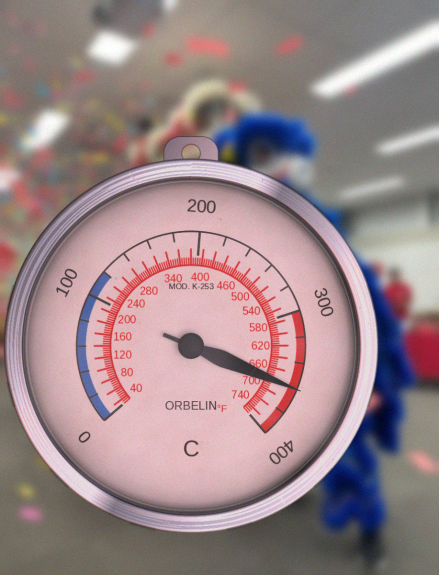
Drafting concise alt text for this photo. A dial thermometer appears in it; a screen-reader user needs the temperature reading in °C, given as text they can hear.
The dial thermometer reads 360 °C
